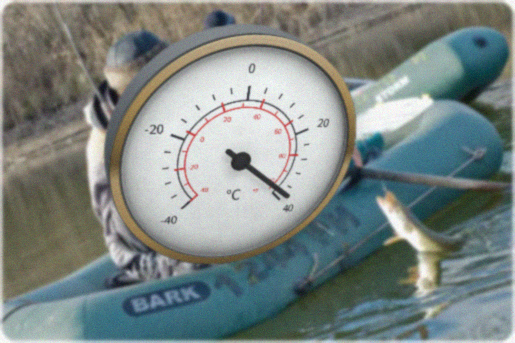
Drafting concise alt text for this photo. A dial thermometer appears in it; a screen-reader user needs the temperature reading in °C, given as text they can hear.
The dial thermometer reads 38 °C
